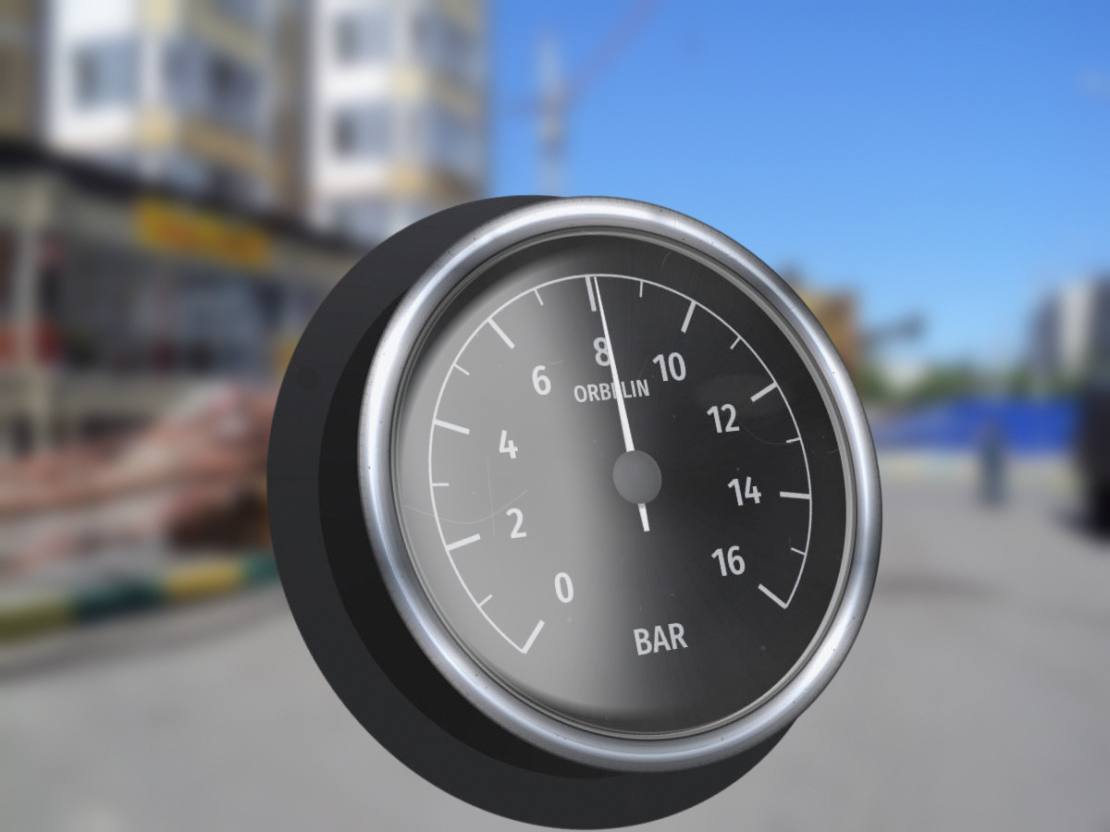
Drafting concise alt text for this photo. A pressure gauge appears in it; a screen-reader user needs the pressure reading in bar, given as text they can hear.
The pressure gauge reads 8 bar
